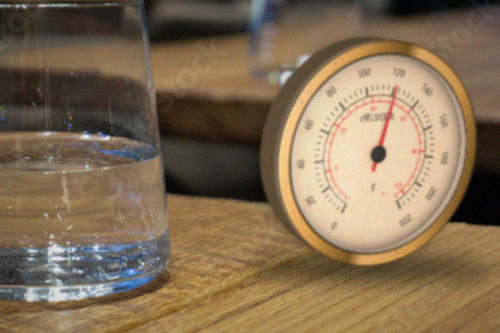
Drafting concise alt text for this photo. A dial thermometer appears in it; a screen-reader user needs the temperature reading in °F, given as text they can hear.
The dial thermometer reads 120 °F
